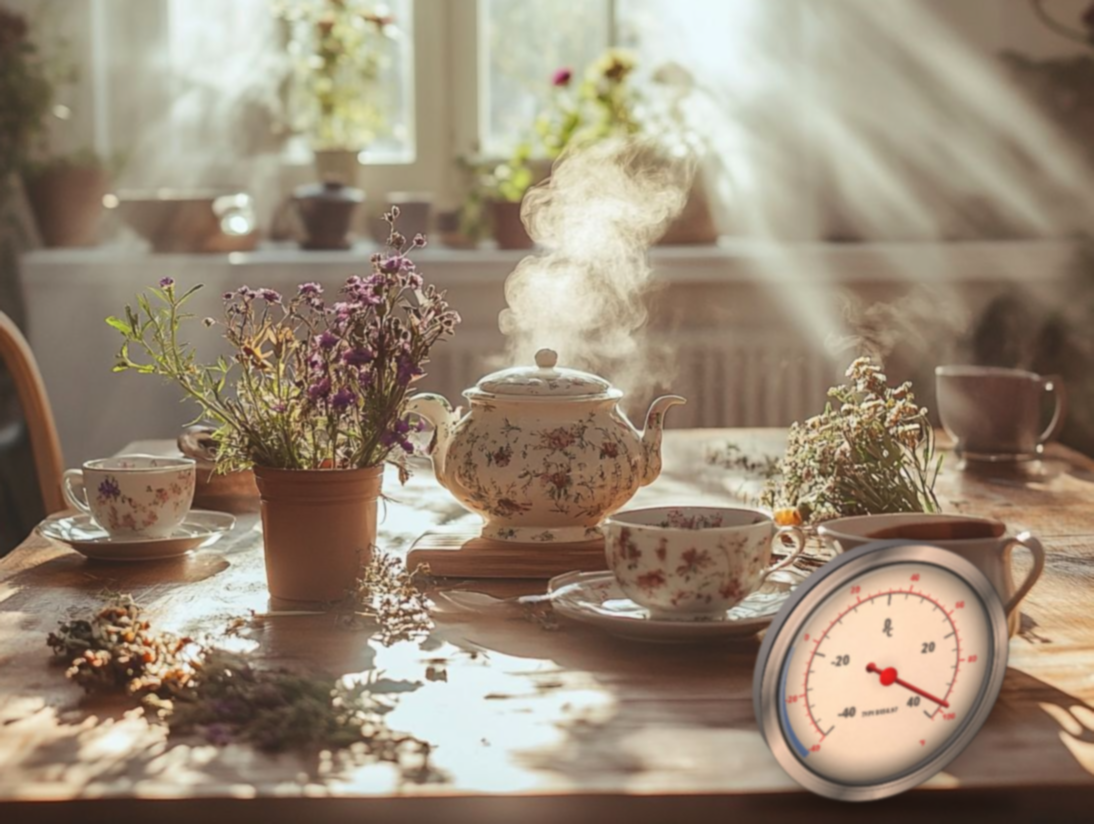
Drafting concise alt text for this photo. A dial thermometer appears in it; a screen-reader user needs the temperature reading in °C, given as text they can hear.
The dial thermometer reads 36 °C
